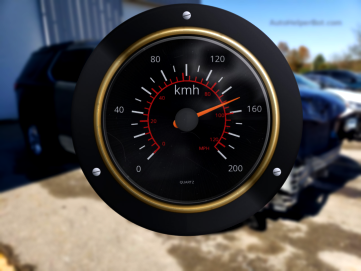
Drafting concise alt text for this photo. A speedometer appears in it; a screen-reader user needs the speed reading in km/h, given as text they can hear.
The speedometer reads 150 km/h
